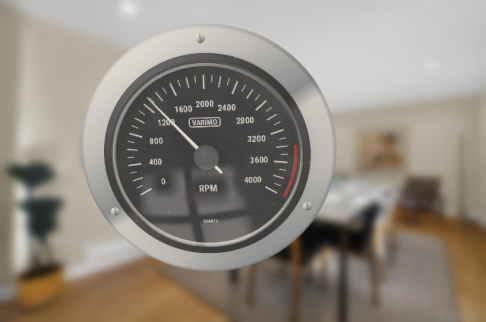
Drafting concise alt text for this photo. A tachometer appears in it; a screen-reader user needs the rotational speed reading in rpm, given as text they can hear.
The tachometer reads 1300 rpm
